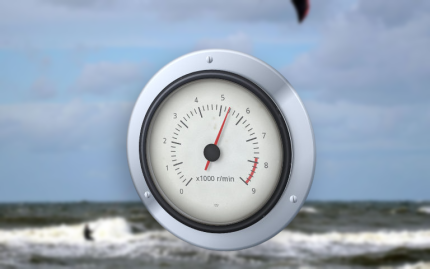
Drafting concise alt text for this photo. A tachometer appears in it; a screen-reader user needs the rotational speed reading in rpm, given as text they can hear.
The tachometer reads 5400 rpm
